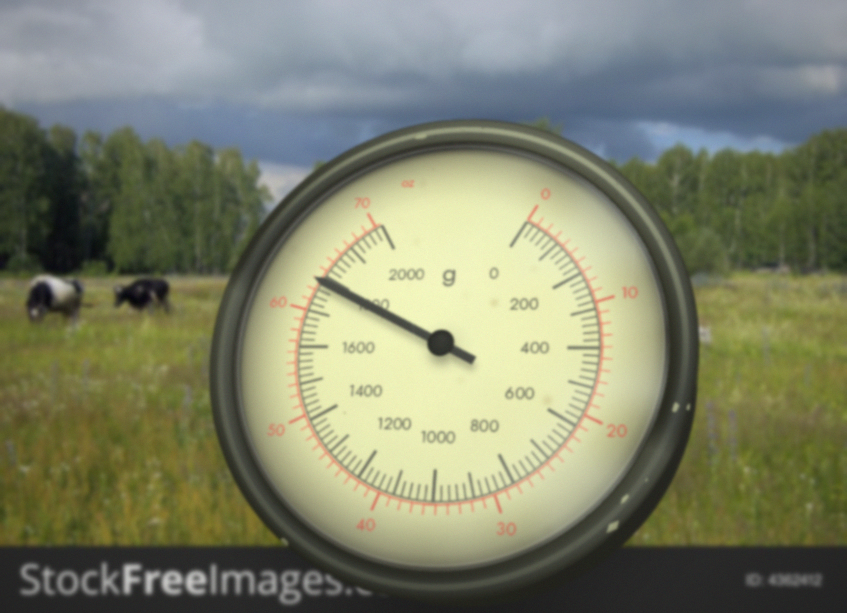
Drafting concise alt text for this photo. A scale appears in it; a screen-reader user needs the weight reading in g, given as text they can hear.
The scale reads 1780 g
